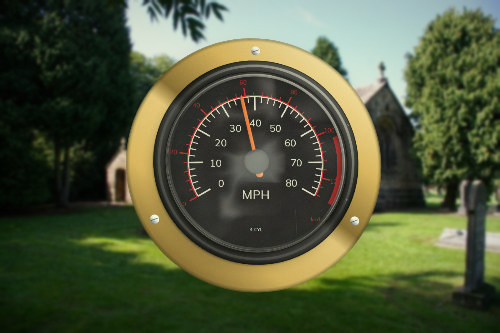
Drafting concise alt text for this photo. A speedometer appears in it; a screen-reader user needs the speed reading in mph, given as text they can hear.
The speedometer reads 36 mph
